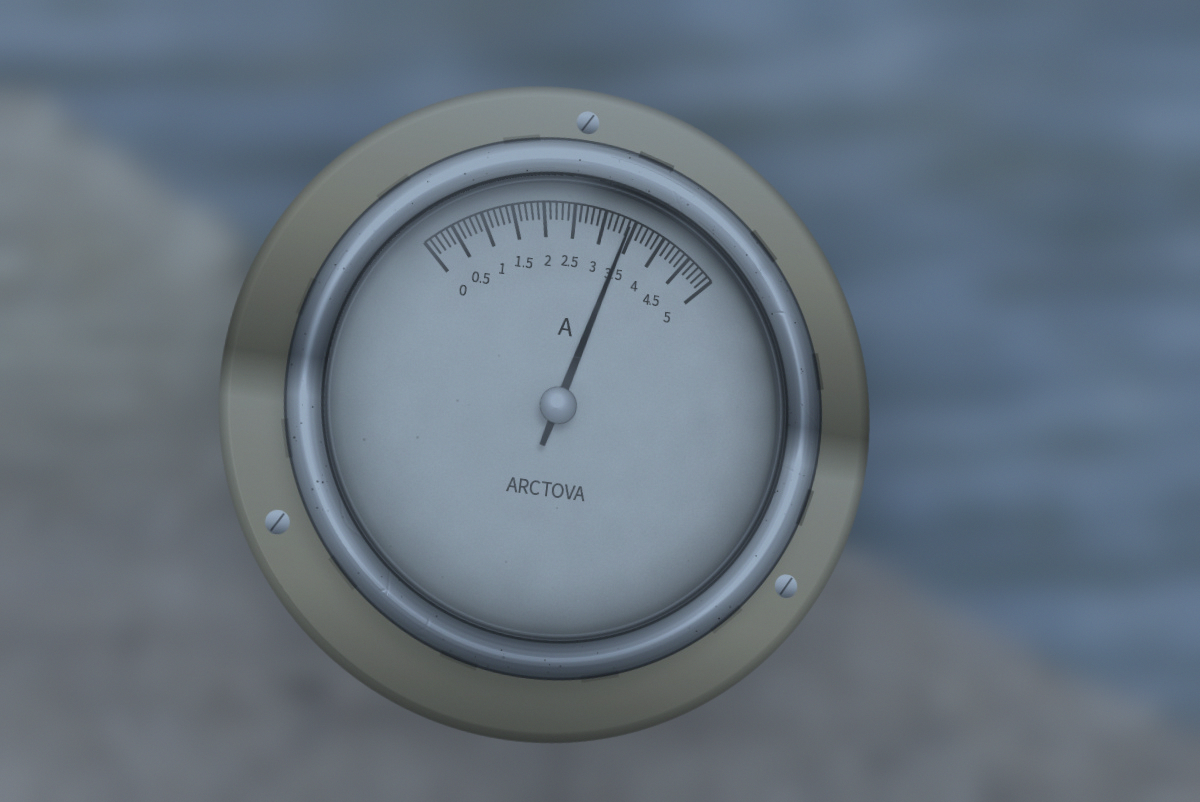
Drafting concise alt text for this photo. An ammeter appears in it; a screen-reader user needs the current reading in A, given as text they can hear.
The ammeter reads 3.4 A
